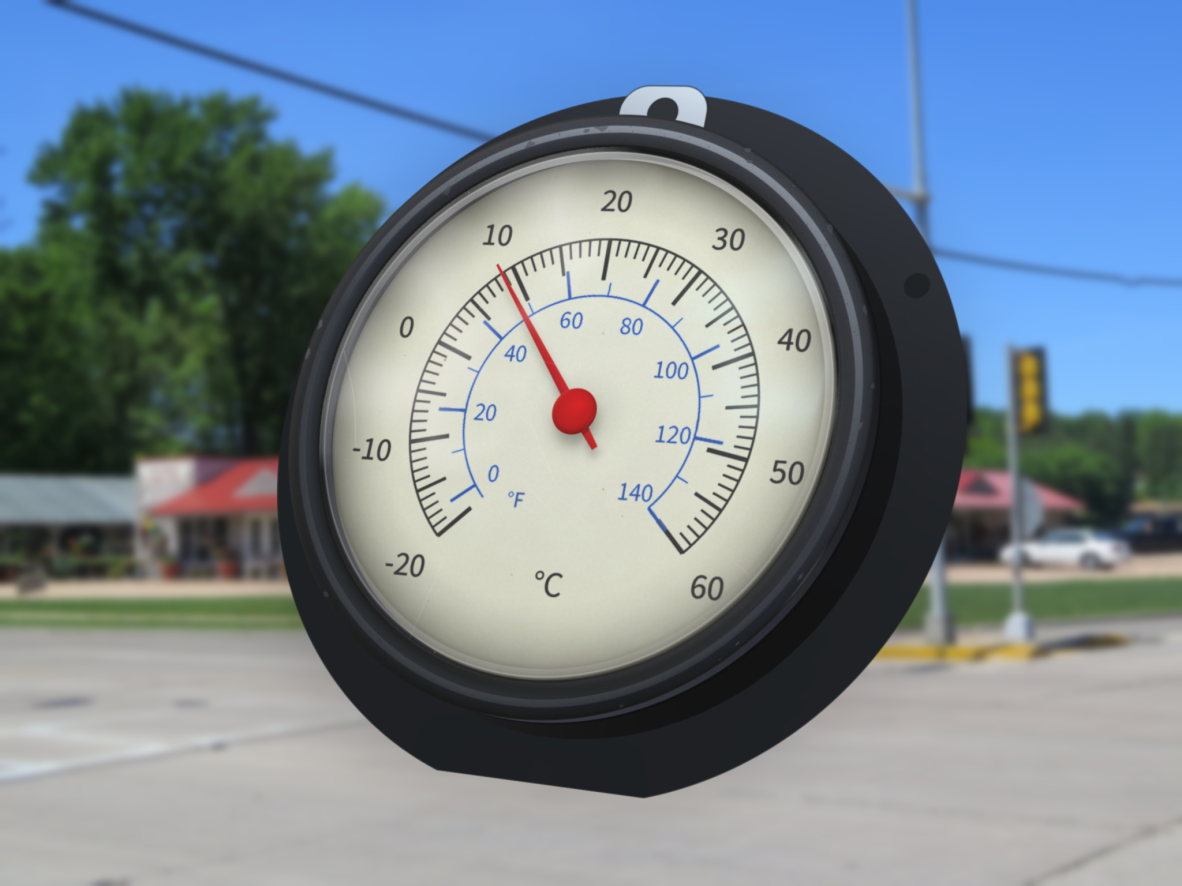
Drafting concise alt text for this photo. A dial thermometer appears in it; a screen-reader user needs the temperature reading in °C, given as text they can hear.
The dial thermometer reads 9 °C
